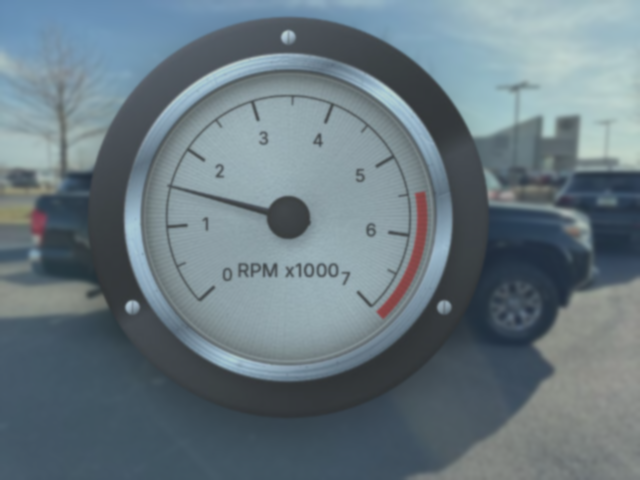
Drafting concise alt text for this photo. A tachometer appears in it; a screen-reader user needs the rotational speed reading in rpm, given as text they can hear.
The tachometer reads 1500 rpm
